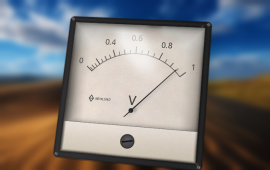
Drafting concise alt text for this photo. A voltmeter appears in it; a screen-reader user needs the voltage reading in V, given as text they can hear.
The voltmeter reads 0.95 V
